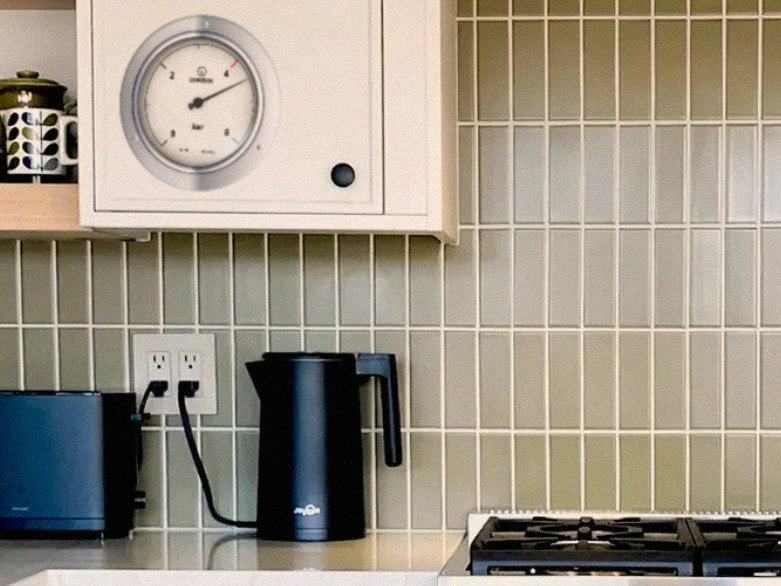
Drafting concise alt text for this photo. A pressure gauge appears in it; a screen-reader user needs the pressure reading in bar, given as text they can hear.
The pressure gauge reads 4.5 bar
